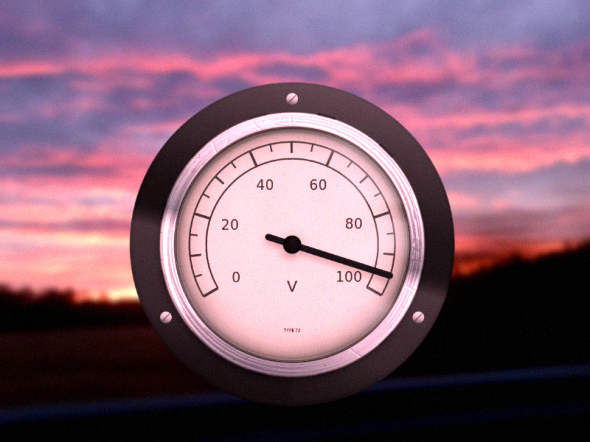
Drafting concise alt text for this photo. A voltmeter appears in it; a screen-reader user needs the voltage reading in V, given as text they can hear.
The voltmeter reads 95 V
